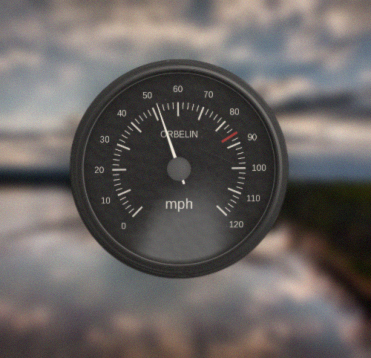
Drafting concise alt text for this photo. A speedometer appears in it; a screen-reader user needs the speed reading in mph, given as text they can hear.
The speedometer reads 52 mph
